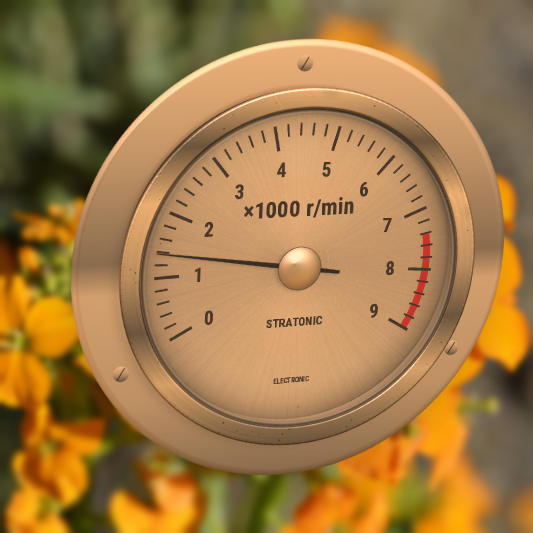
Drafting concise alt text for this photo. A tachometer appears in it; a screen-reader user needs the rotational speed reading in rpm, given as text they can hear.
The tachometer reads 1400 rpm
